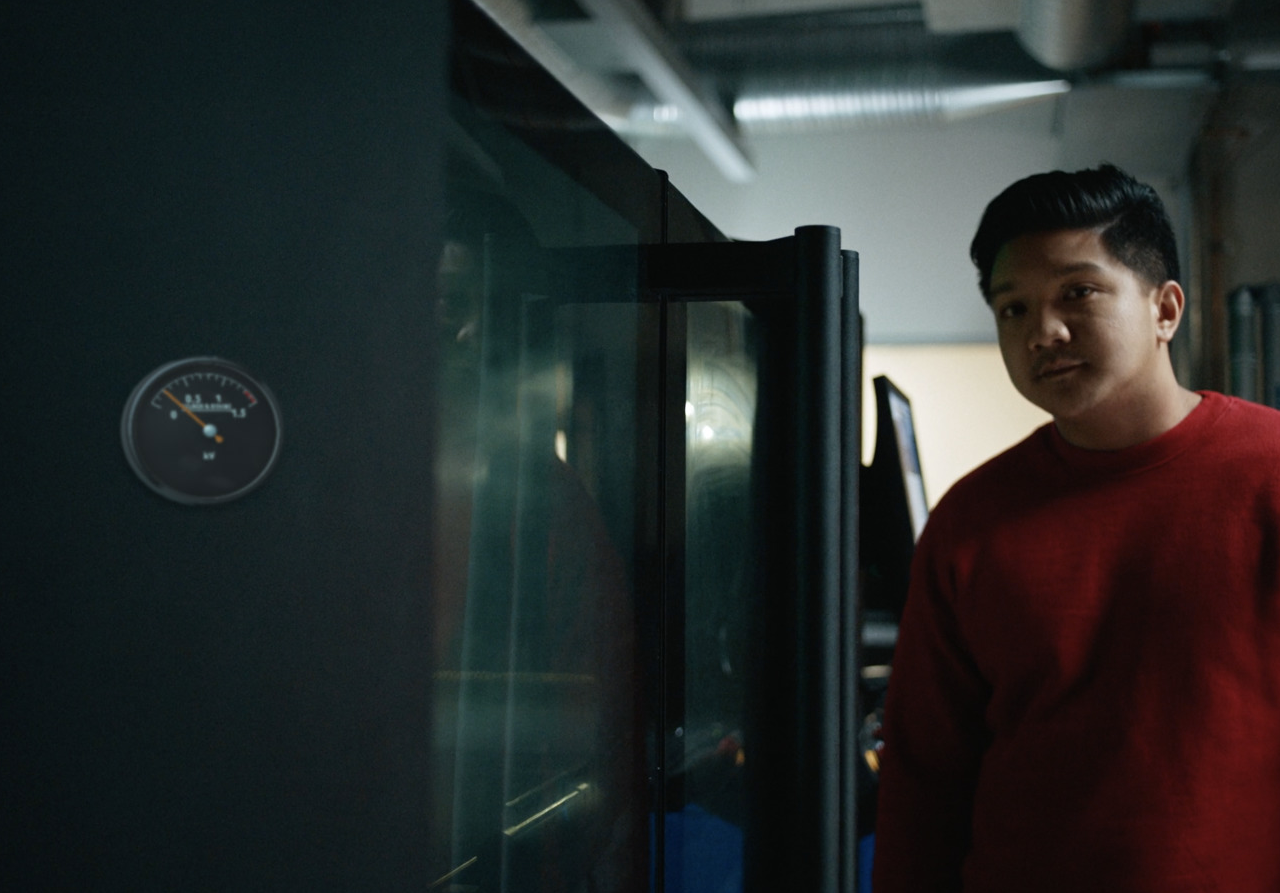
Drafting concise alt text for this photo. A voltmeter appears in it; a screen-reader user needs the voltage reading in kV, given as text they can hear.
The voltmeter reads 0.2 kV
